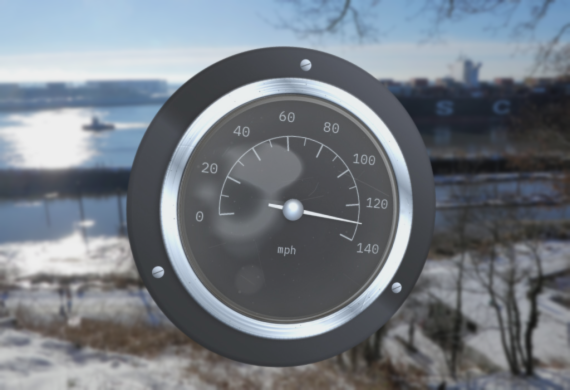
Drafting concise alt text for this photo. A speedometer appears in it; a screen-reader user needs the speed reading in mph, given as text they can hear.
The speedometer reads 130 mph
